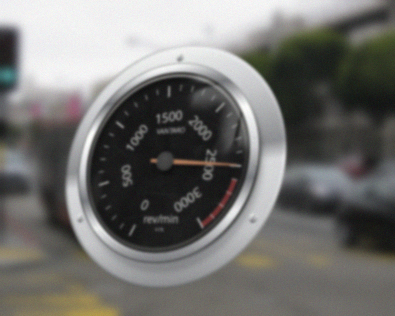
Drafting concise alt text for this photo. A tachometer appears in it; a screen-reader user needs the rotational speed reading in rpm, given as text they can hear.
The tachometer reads 2500 rpm
